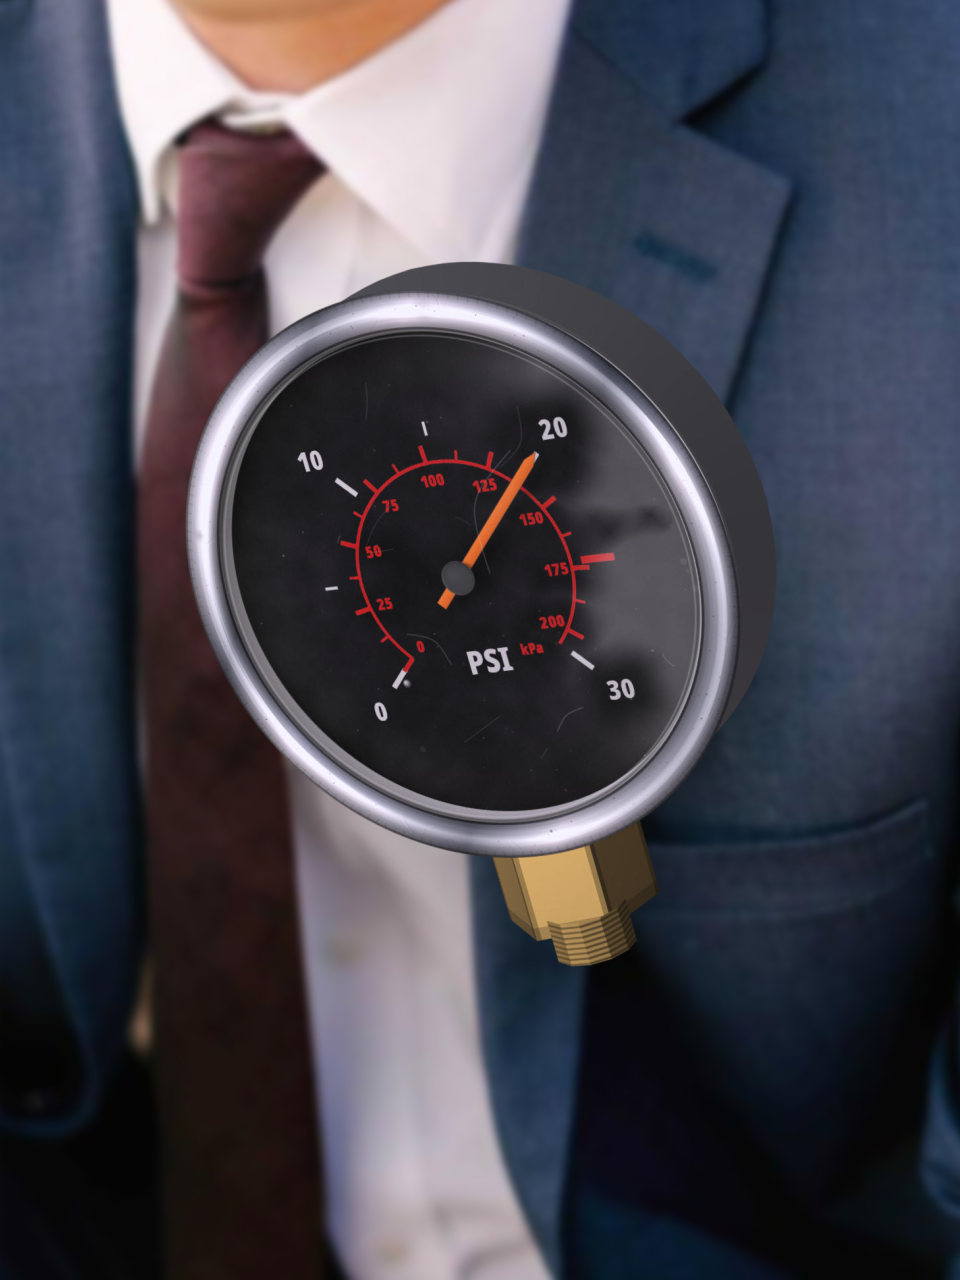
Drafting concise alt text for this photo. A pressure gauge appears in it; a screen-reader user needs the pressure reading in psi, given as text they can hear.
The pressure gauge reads 20 psi
